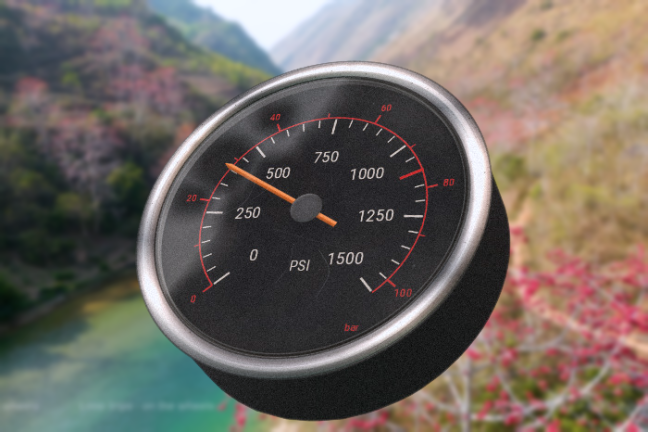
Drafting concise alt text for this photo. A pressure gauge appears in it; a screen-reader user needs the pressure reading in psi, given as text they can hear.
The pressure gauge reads 400 psi
